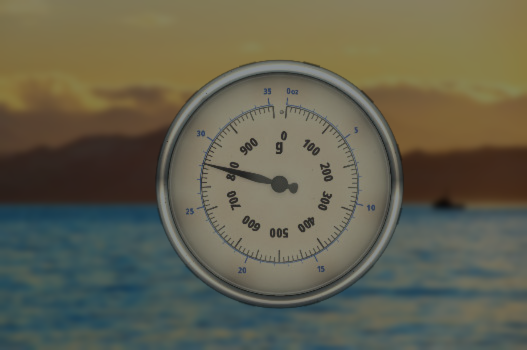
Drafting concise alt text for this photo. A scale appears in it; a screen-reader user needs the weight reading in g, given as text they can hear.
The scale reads 800 g
